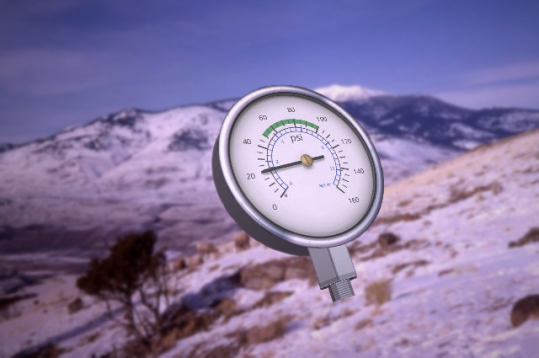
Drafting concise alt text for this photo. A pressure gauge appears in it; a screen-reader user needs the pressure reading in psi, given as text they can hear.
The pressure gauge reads 20 psi
